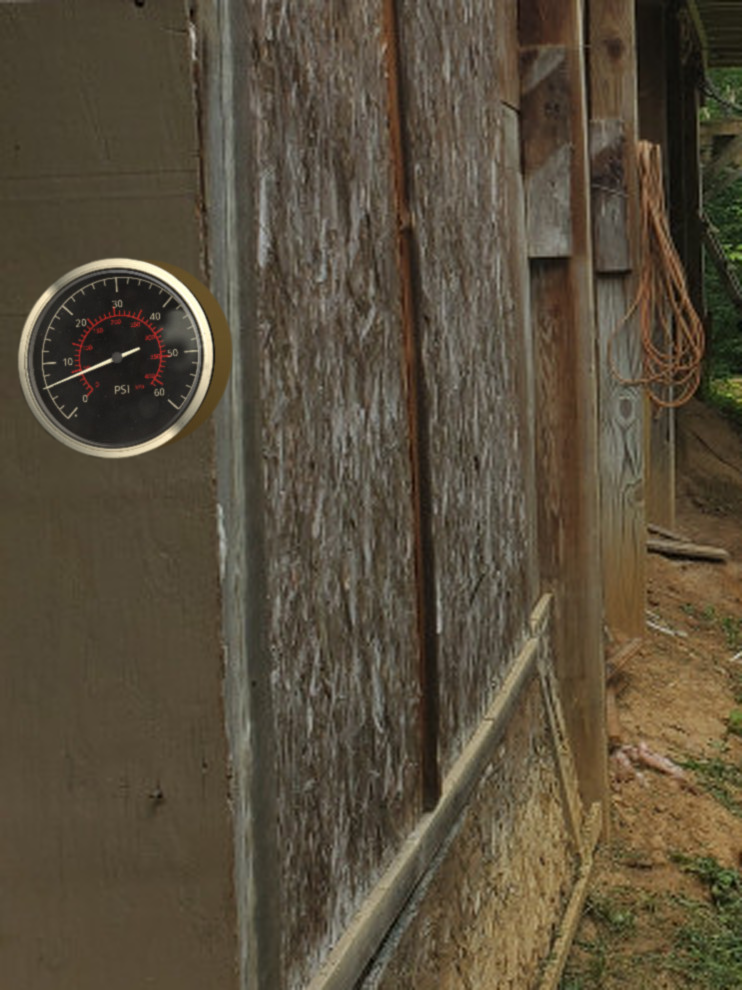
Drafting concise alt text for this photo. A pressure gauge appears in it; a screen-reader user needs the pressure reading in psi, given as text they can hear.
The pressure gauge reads 6 psi
